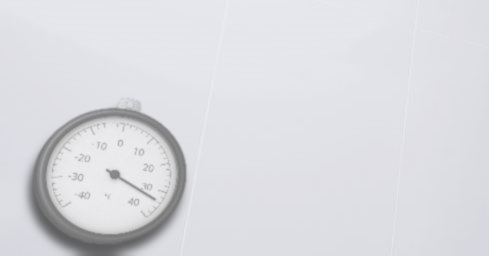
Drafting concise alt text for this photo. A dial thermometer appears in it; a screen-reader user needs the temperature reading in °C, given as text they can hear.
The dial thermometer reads 34 °C
